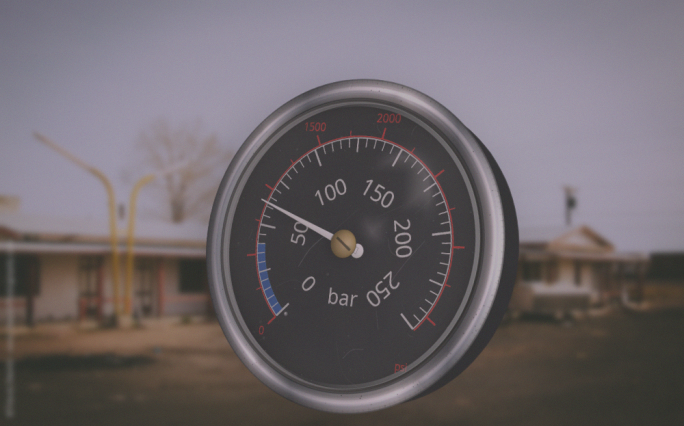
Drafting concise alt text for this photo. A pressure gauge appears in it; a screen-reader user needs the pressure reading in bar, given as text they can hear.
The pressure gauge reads 62.5 bar
